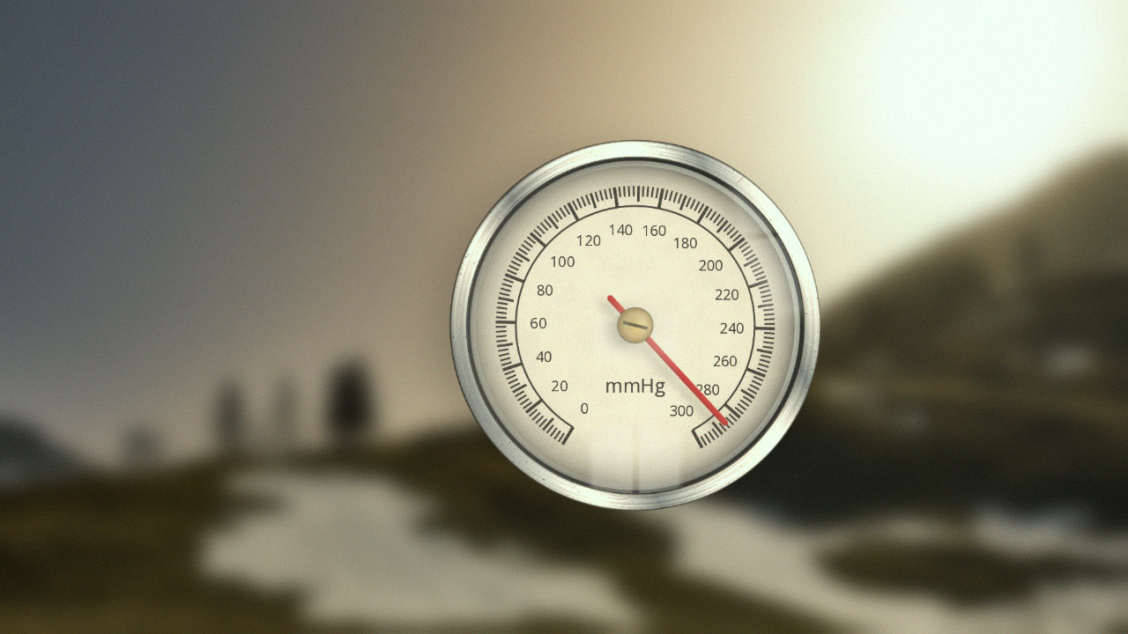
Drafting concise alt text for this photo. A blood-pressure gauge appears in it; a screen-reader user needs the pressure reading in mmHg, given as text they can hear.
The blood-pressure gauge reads 286 mmHg
